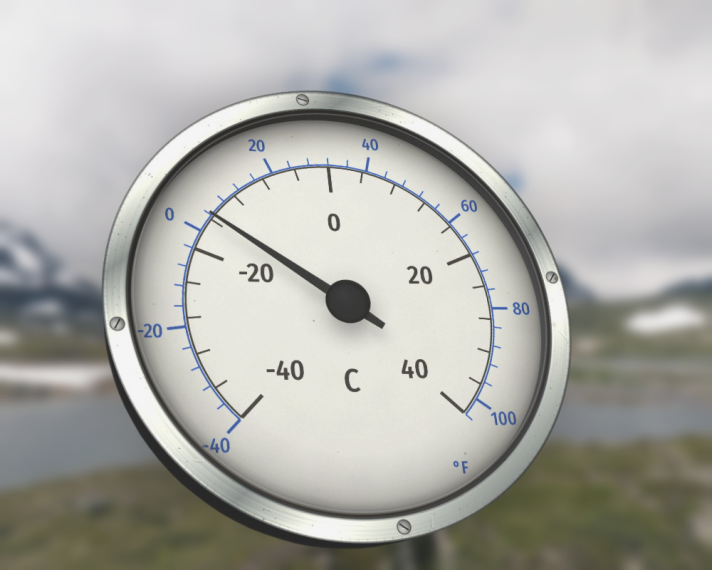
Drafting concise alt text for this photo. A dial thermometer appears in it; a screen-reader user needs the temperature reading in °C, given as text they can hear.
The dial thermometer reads -16 °C
